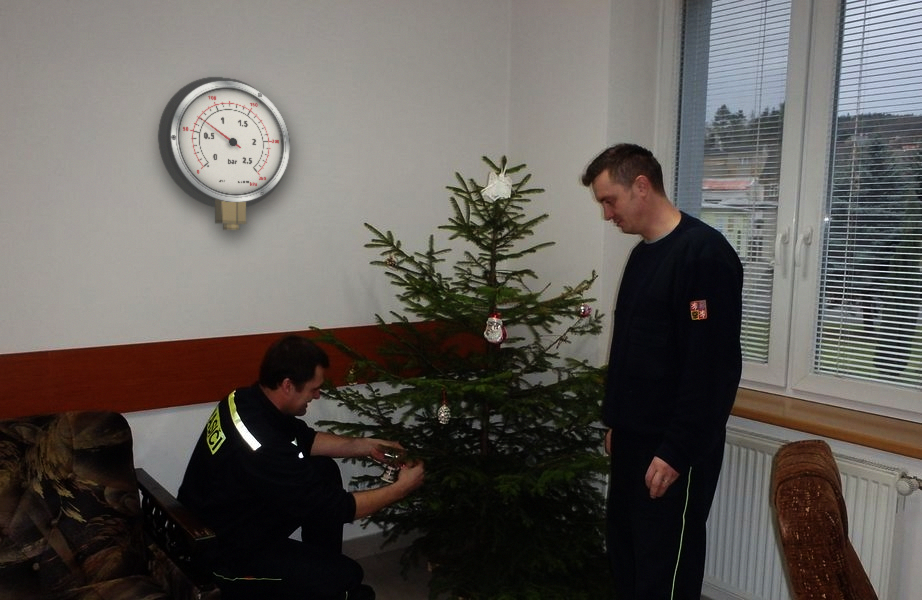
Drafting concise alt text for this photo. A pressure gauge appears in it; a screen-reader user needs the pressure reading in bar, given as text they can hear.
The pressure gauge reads 0.7 bar
